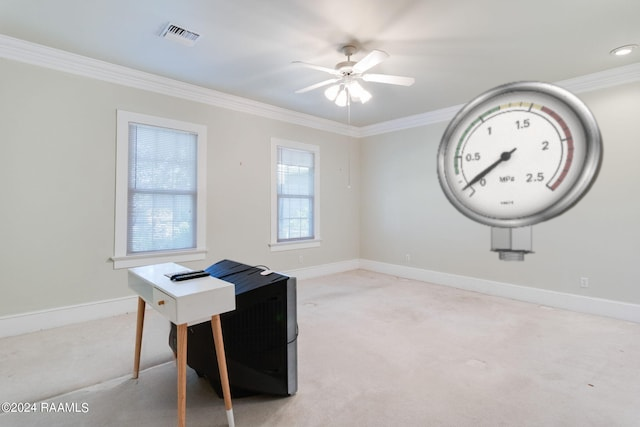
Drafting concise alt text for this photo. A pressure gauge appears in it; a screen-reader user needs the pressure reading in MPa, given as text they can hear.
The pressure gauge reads 0.1 MPa
